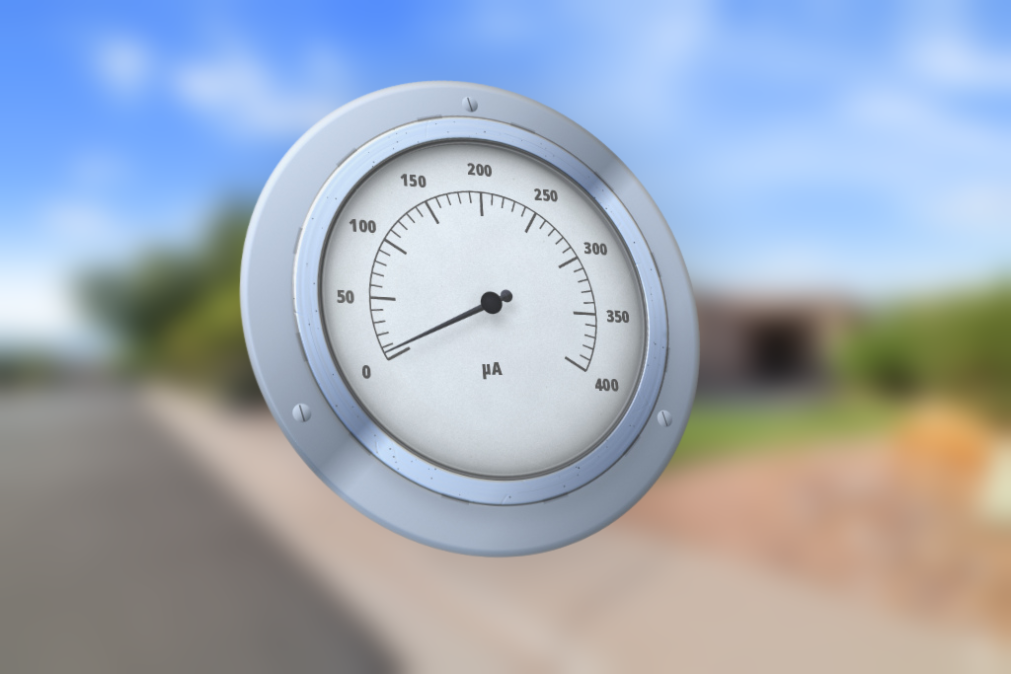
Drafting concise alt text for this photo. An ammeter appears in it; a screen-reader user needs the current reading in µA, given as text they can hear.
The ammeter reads 5 µA
